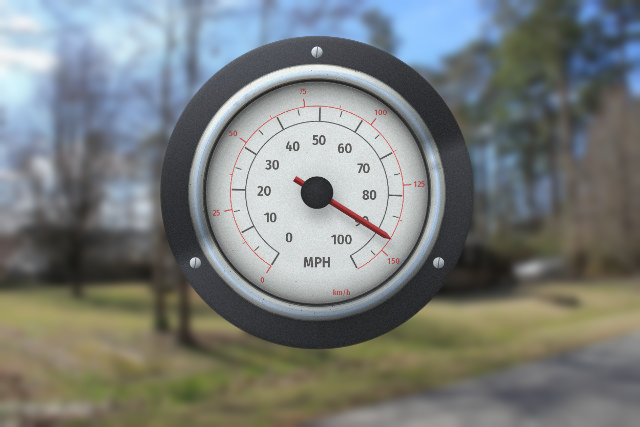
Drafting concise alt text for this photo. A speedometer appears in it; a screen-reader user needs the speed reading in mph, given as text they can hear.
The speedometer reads 90 mph
